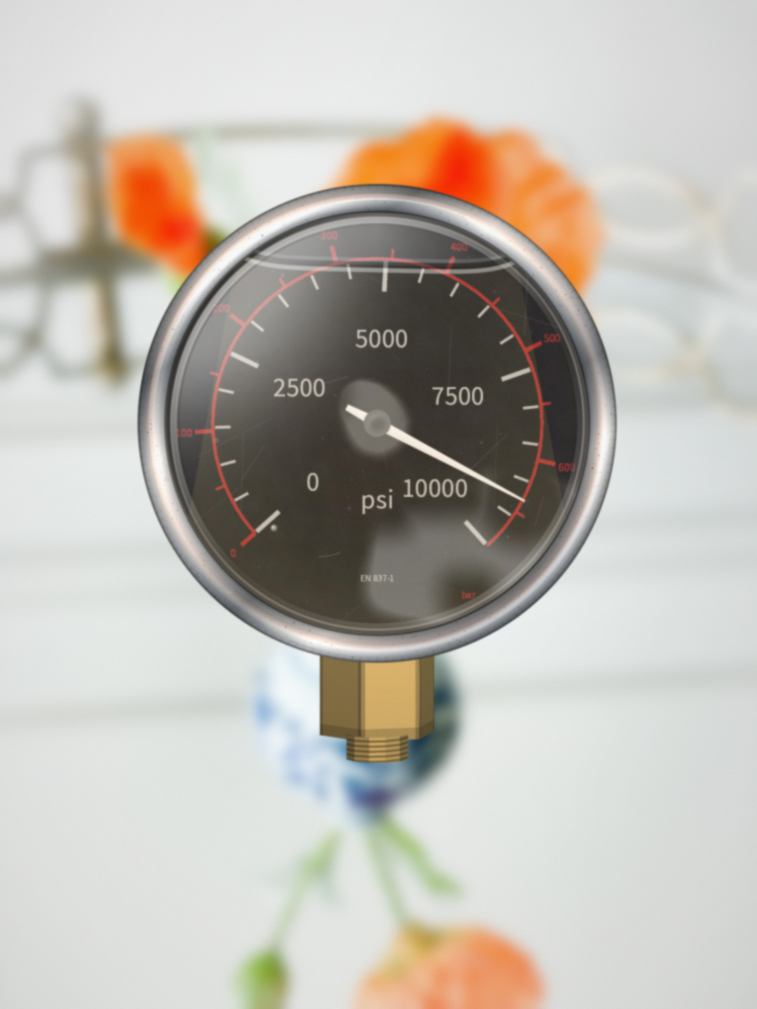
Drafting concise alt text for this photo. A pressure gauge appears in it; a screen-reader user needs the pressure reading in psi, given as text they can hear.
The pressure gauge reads 9250 psi
